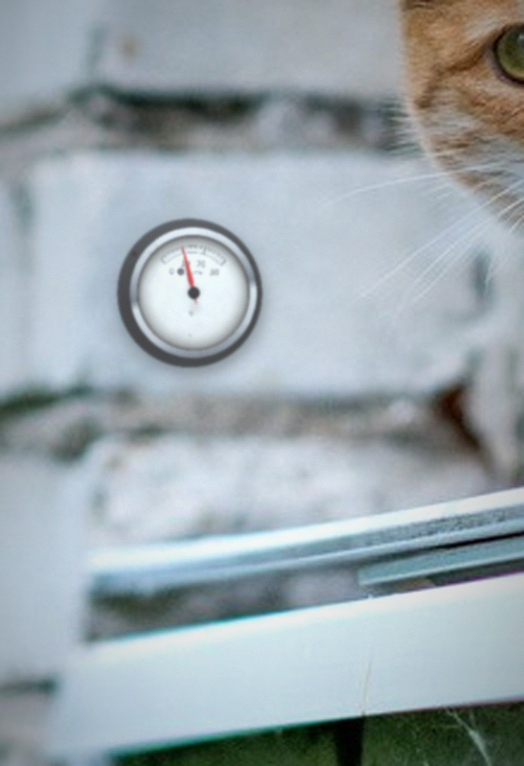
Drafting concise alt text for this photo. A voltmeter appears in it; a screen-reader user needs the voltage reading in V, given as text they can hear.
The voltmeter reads 10 V
